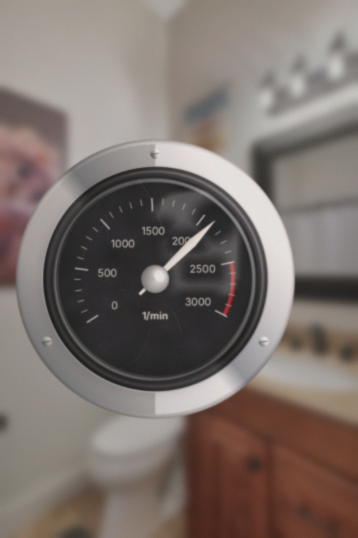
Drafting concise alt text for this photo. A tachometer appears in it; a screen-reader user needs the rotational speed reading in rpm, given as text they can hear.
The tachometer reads 2100 rpm
